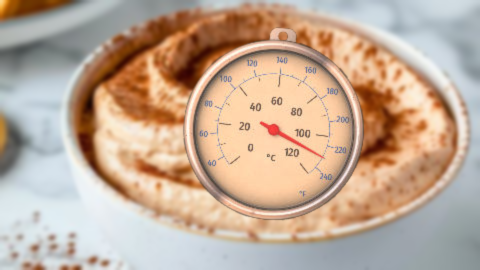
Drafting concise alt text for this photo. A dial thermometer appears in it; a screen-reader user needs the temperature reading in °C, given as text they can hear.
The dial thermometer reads 110 °C
